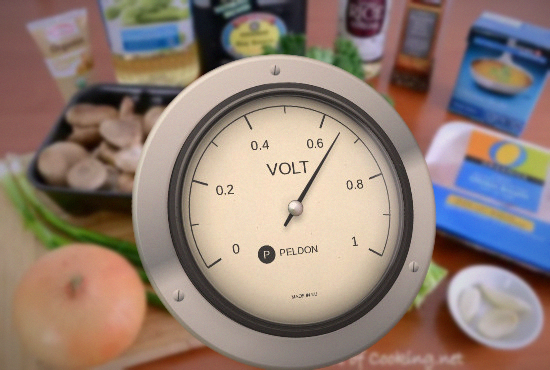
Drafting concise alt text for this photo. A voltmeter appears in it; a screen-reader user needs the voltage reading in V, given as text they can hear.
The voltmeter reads 0.65 V
